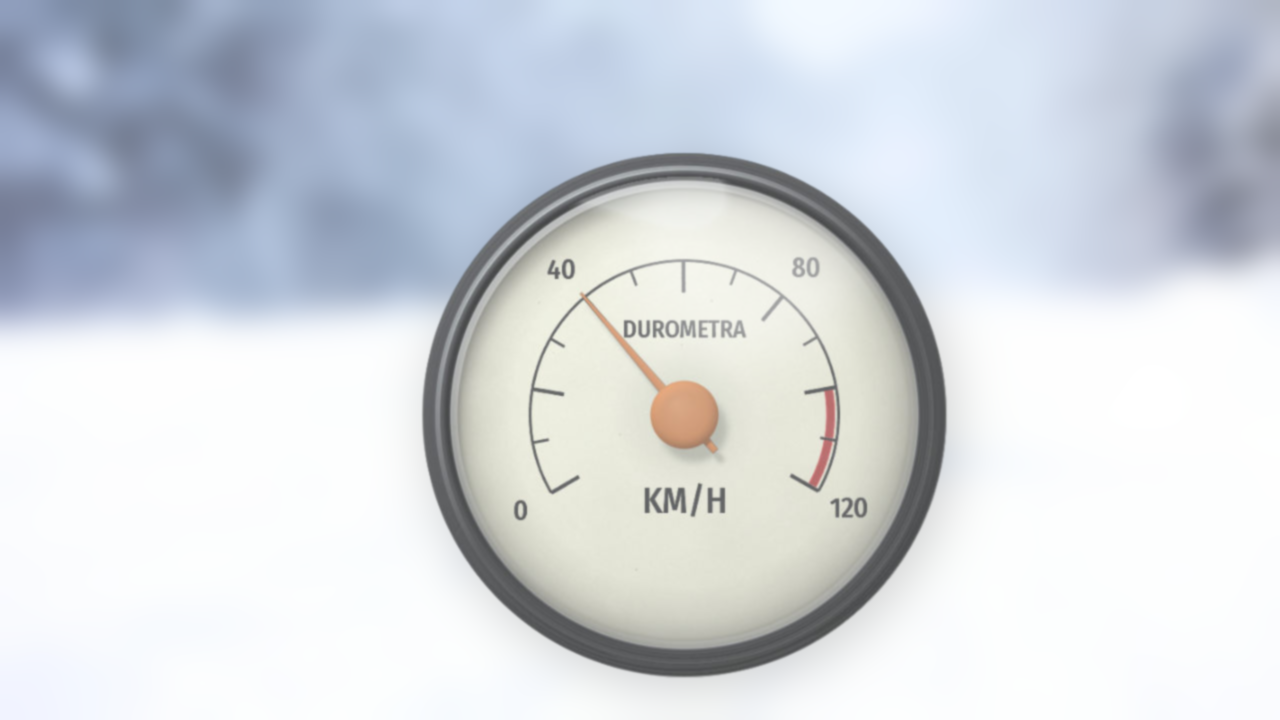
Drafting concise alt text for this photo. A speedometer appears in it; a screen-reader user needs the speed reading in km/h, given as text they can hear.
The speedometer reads 40 km/h
